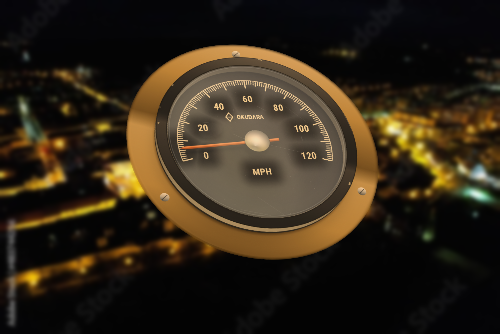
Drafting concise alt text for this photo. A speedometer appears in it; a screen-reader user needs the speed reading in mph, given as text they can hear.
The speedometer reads 5 mph
